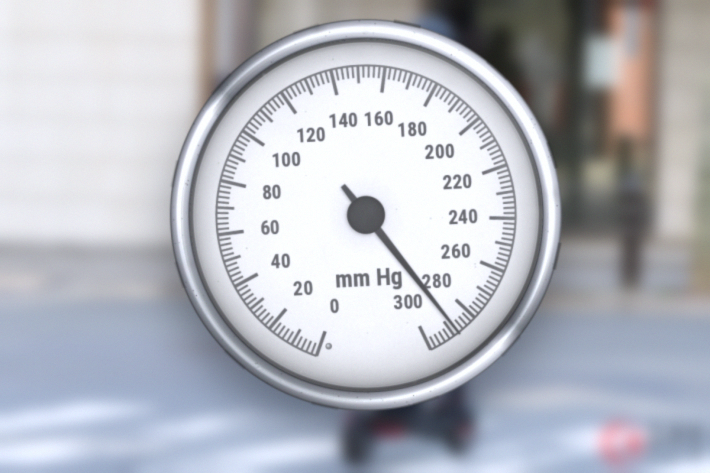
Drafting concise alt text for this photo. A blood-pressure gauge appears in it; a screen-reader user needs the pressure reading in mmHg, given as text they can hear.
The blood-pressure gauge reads 288 mmHg
